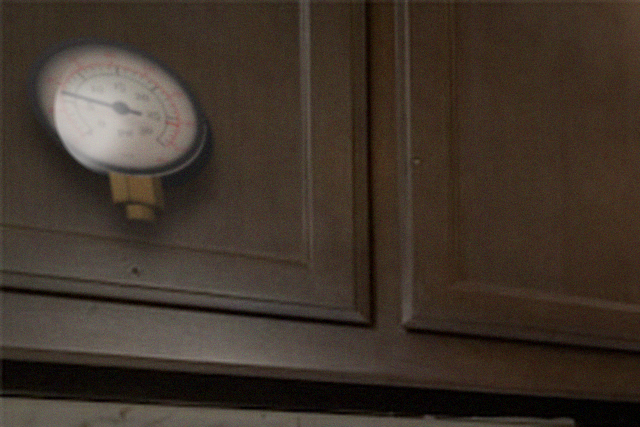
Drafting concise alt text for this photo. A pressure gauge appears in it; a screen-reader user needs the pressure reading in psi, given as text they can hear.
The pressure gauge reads 6 psi
